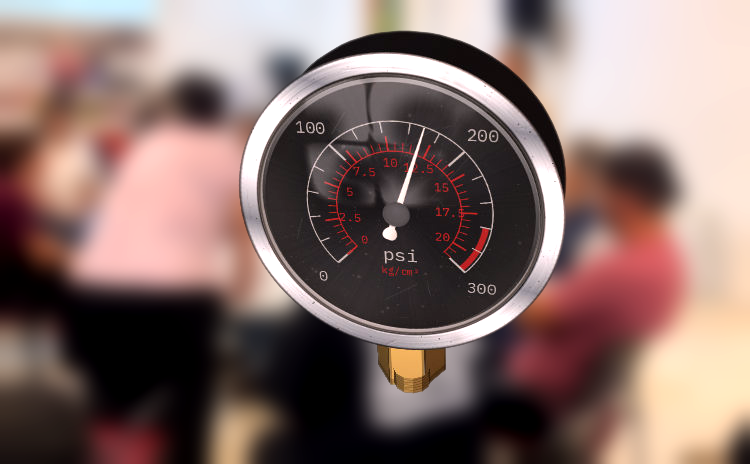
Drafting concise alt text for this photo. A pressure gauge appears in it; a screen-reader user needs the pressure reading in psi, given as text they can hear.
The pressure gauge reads 170 psi
